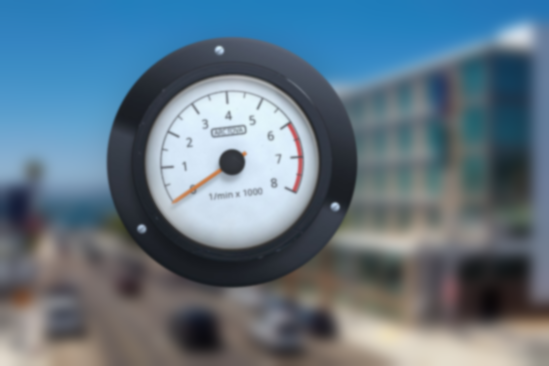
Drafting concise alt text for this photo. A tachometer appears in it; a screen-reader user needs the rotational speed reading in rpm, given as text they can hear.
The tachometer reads 0 rpm
